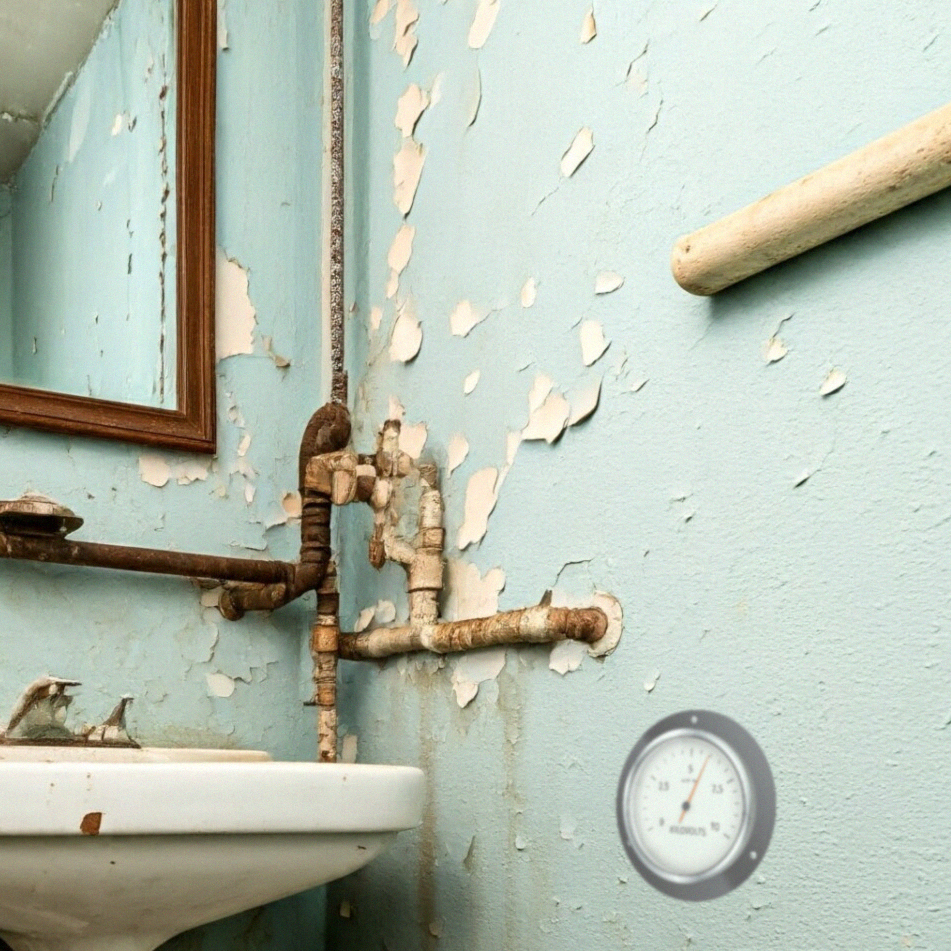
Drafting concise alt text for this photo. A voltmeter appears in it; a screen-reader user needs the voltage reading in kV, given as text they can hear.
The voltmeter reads 6 kV
